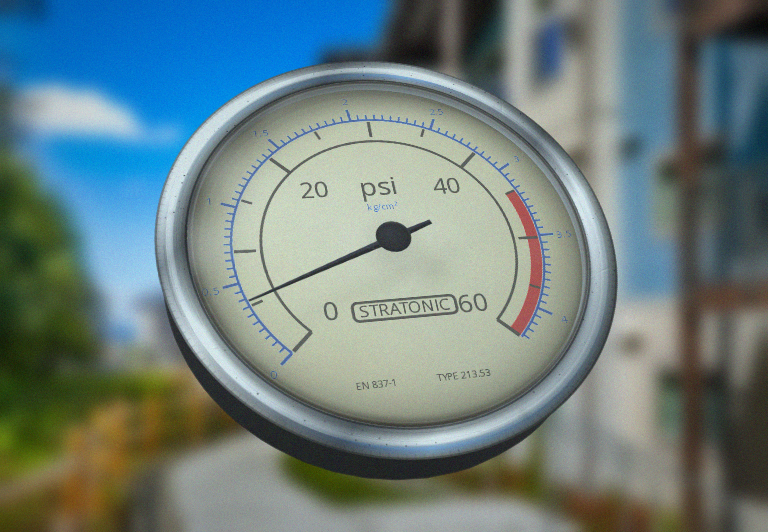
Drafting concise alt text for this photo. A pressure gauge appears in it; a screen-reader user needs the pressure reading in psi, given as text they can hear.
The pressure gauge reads 5 psi
